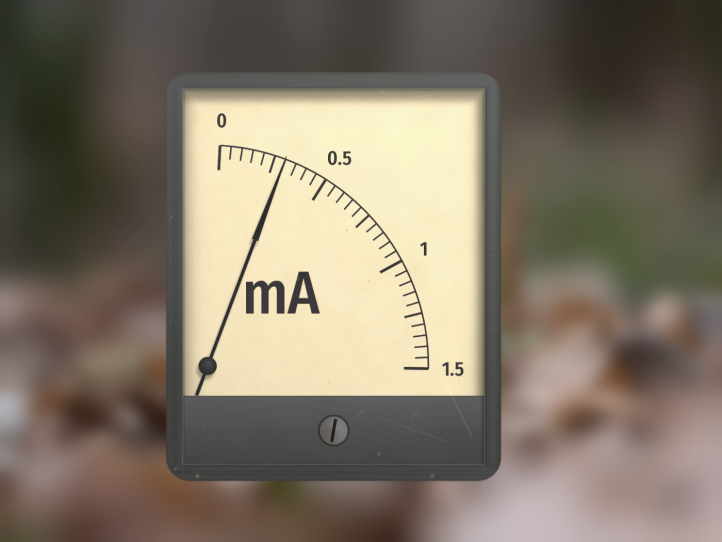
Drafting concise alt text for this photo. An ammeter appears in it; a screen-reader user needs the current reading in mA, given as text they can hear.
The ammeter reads 0.3 mA
